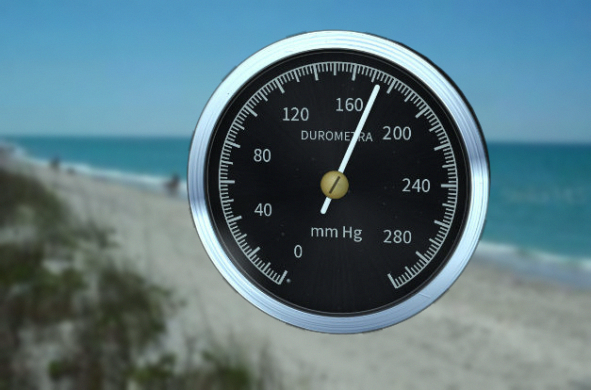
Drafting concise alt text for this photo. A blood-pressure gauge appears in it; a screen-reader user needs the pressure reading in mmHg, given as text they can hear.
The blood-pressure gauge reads 174 mmHg
